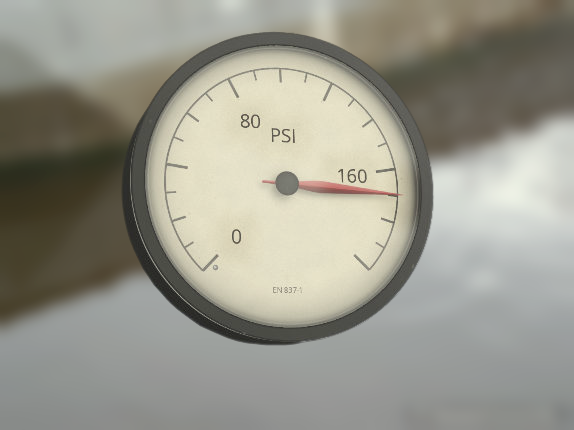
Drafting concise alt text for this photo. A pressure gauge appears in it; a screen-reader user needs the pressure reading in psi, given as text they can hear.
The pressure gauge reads 170 psi
